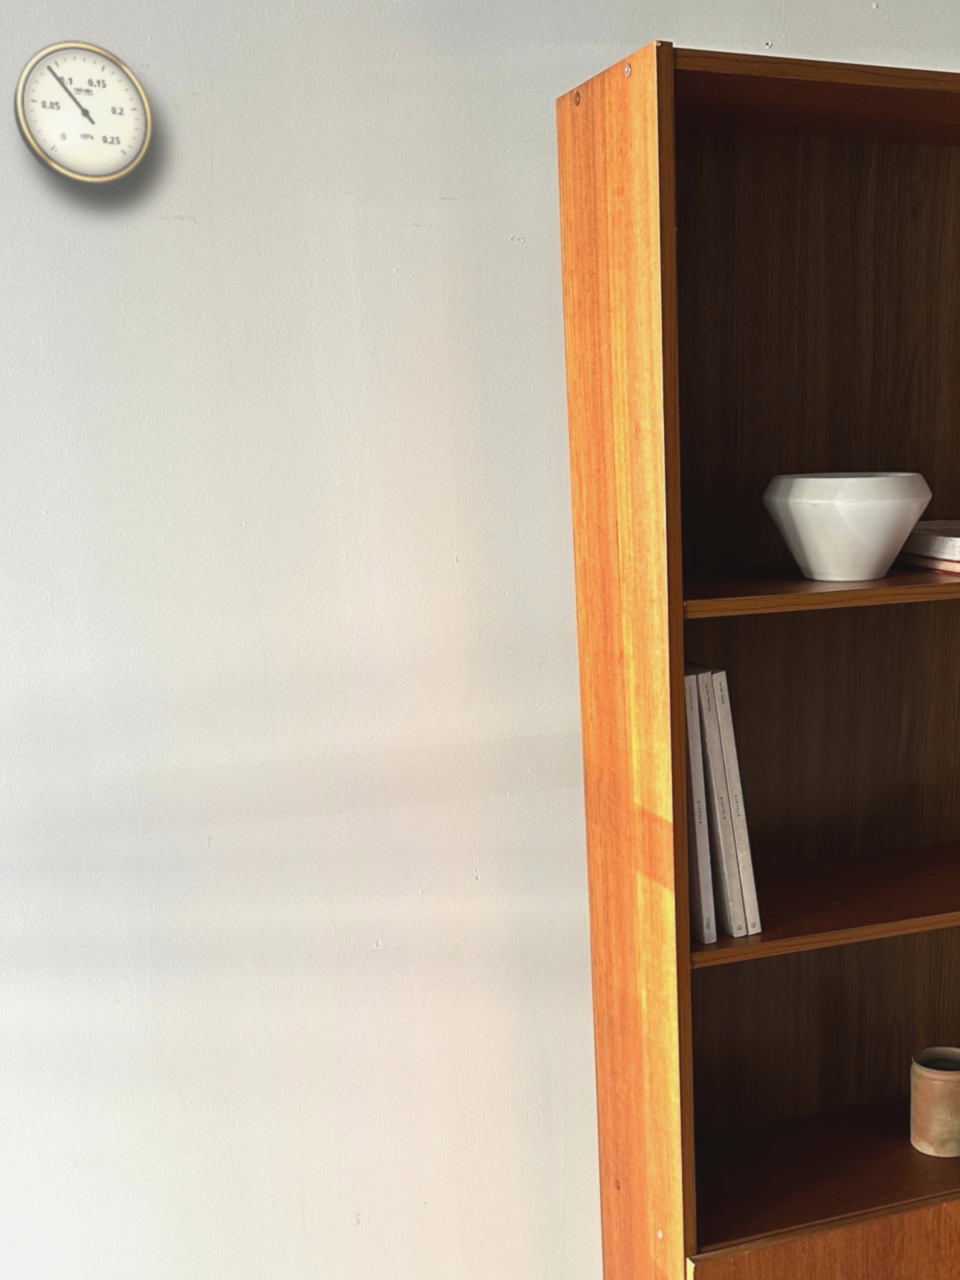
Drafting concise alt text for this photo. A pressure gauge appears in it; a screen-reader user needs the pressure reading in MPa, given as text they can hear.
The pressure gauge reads 0.09 MPa
